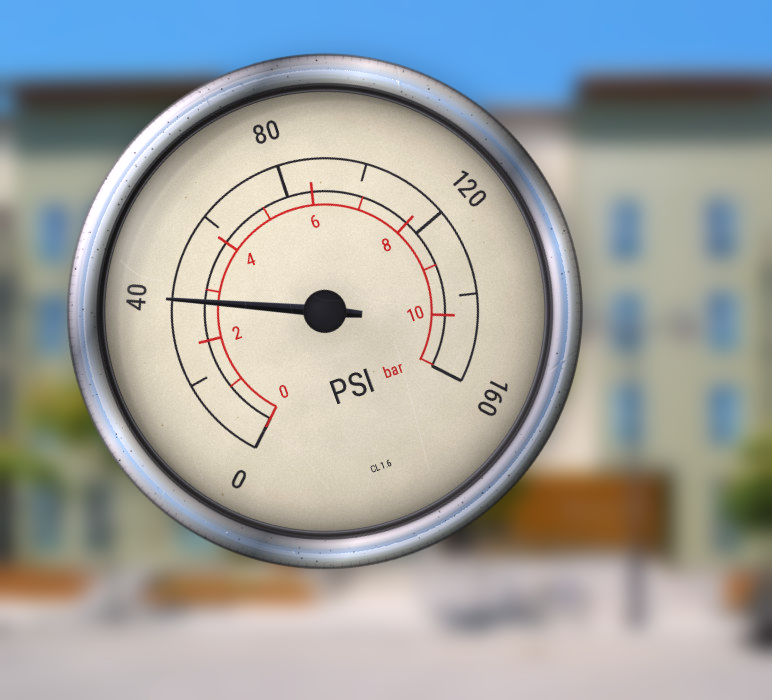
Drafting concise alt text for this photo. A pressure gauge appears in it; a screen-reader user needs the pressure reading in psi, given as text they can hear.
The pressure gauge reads 40 psi
